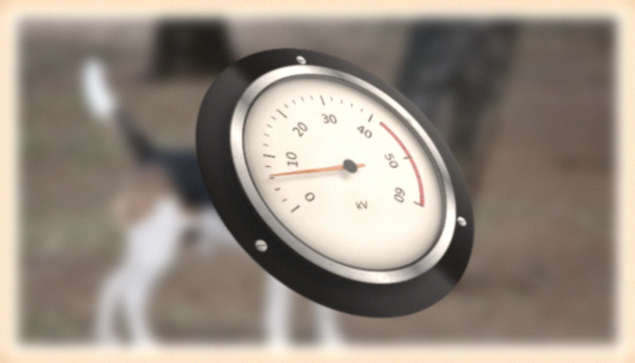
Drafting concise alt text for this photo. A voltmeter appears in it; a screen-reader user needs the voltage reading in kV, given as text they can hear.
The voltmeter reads 6 kV
